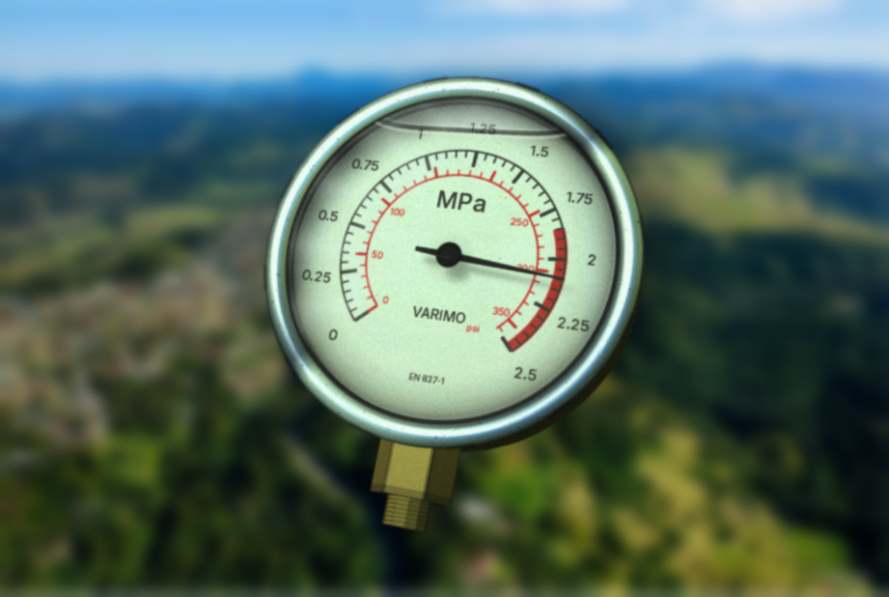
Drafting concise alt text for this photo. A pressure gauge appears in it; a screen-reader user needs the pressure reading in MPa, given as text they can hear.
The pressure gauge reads 2.1 MPa
